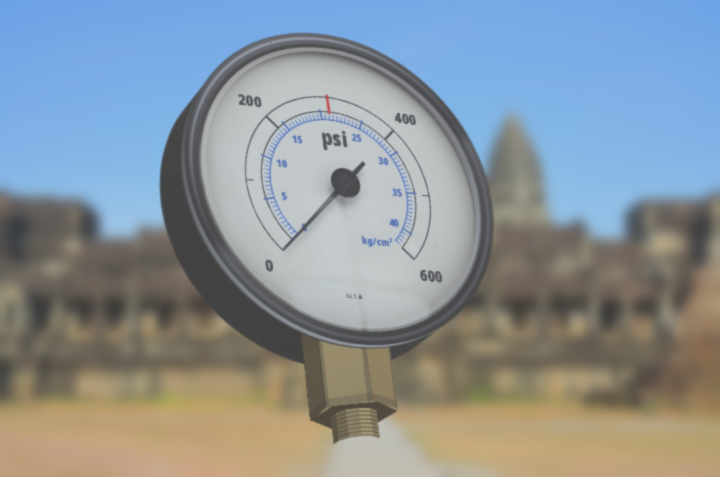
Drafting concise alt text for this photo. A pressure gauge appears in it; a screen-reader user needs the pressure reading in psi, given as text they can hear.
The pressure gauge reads 0 psi
